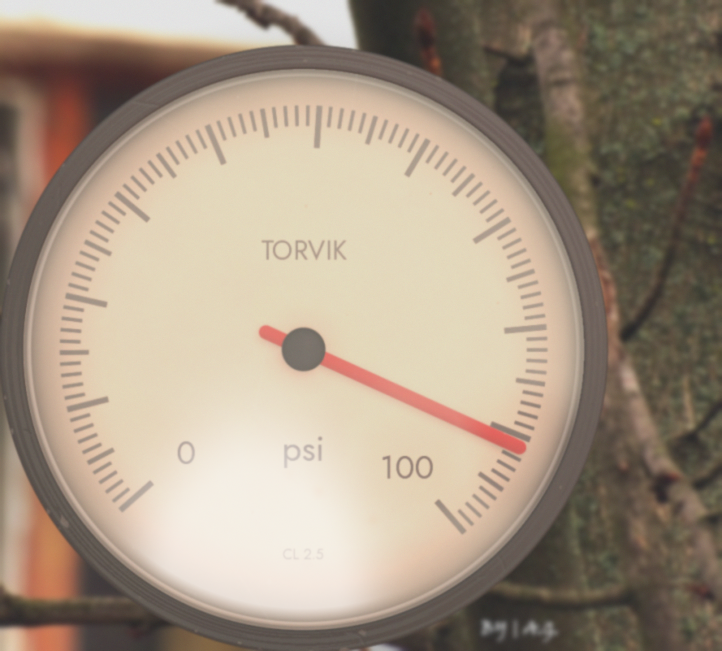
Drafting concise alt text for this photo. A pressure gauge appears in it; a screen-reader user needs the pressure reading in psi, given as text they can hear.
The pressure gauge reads 91 psi
